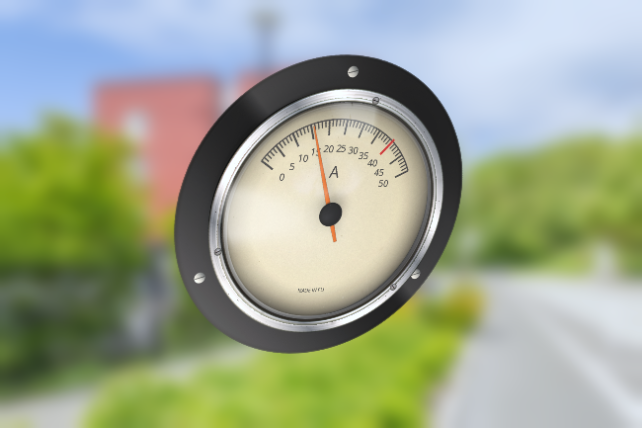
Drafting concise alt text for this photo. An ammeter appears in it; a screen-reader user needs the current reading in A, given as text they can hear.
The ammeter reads 15 A
